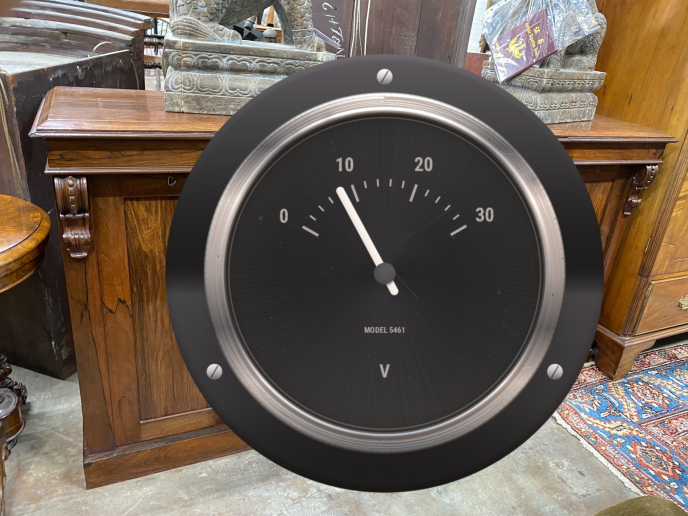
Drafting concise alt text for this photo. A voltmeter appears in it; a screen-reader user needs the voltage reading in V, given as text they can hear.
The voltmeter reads 8 V
